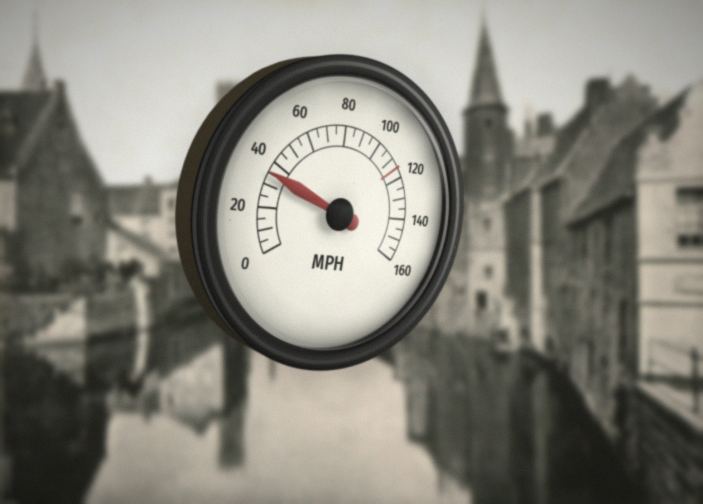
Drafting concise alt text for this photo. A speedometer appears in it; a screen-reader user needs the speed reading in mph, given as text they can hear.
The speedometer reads 35 mph
